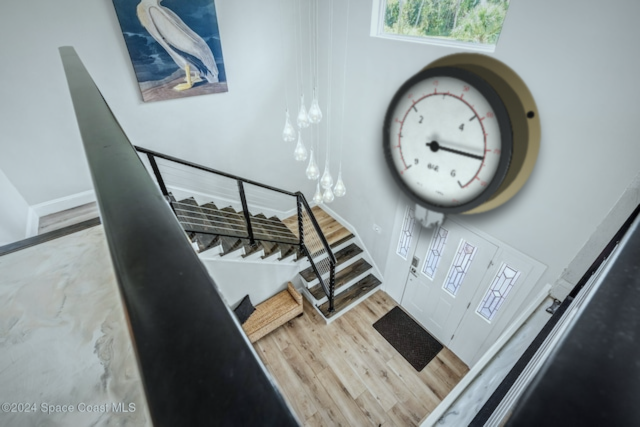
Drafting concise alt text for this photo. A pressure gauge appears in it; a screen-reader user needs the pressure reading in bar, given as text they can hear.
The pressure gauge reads 5 bar
